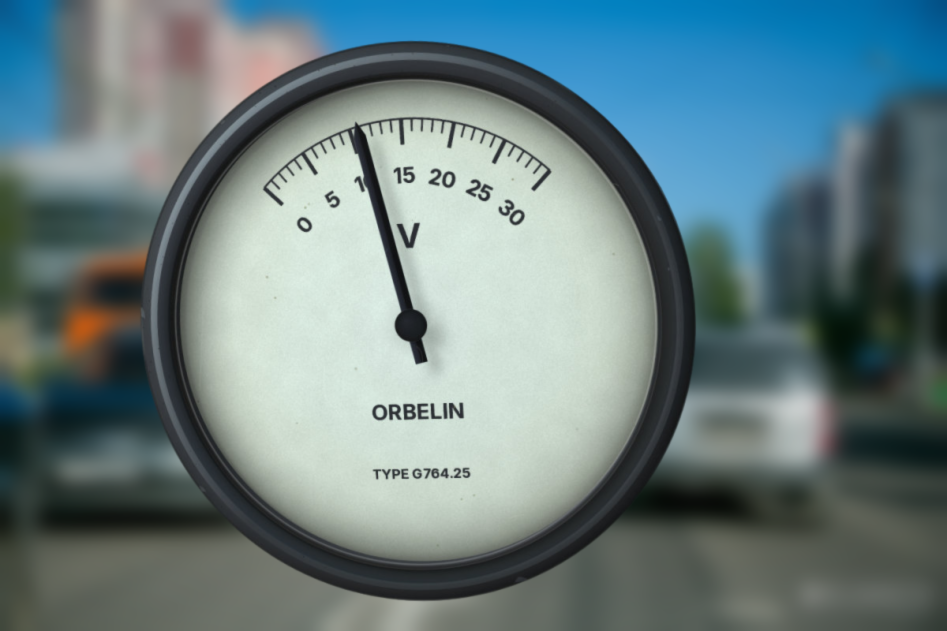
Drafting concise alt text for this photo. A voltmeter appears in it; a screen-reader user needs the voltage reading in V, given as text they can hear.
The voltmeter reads 11 V
